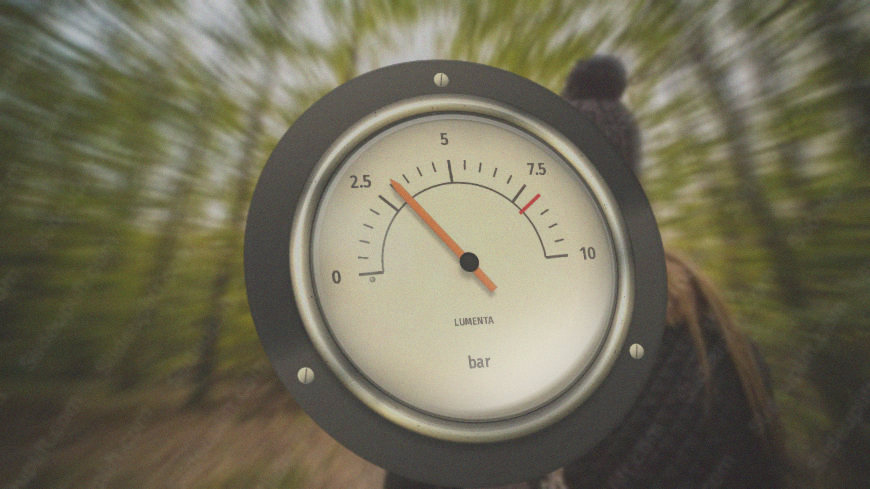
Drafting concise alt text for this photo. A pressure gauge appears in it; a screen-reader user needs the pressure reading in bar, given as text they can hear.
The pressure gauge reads 3 bar
